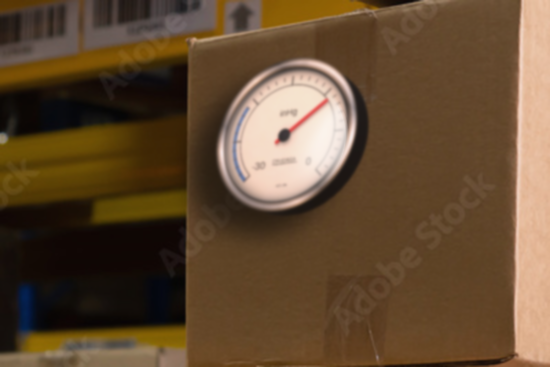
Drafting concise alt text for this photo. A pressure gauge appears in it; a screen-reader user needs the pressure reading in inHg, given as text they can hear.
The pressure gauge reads -9 inHg
